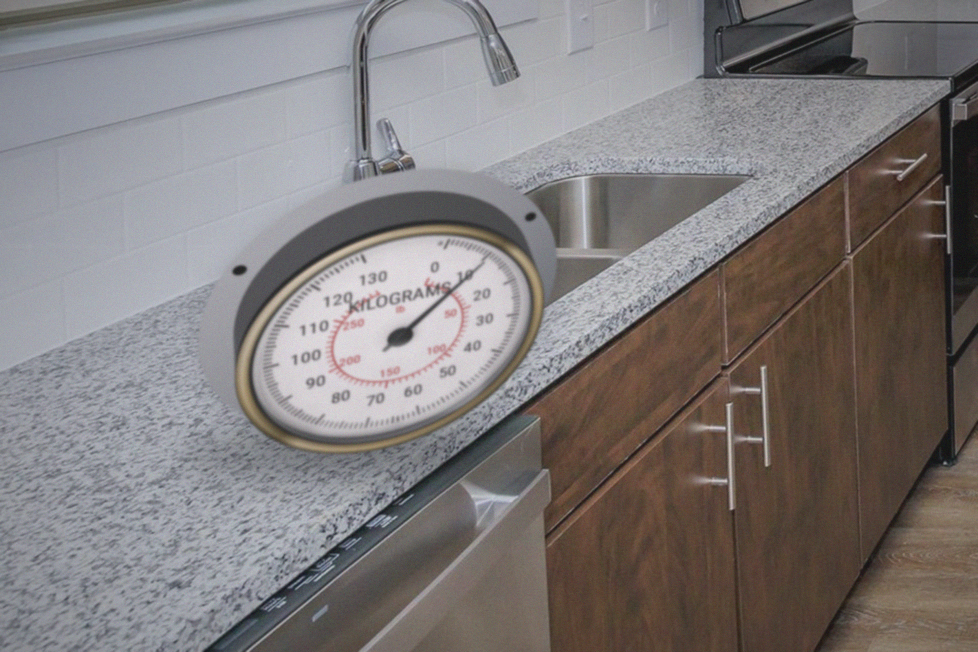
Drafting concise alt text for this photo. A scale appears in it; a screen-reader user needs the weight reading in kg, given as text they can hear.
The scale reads 10 kg
